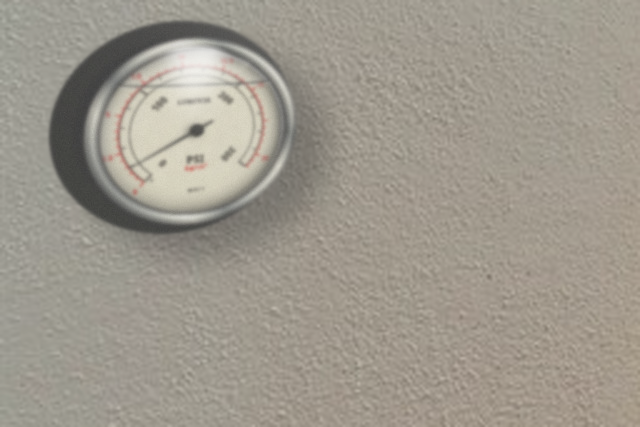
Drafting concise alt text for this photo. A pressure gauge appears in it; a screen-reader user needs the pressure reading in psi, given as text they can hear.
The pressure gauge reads 20 psi
